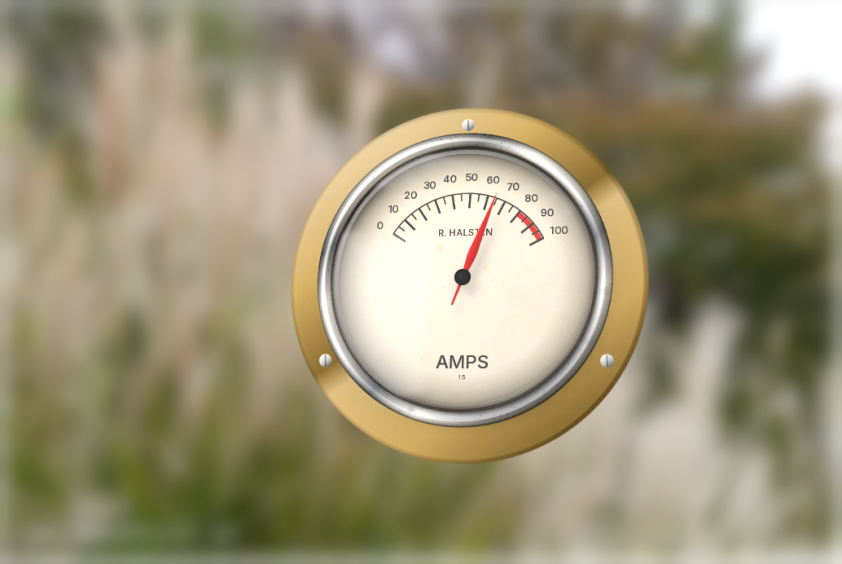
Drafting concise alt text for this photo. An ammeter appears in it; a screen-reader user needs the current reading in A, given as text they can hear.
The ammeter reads 65 A
